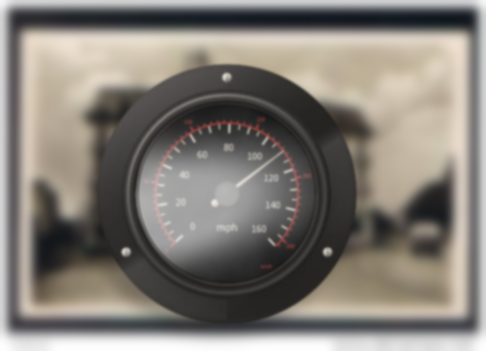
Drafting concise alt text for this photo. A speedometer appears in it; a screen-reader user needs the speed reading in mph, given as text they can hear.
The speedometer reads 110 mph
